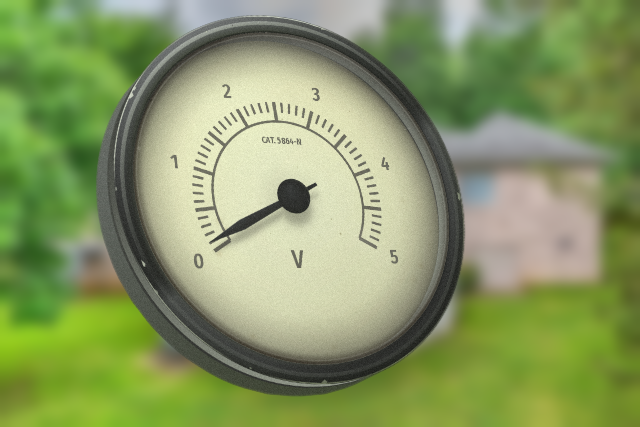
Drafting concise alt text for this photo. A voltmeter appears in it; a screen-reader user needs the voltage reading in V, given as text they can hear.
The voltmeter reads 0.1 V
